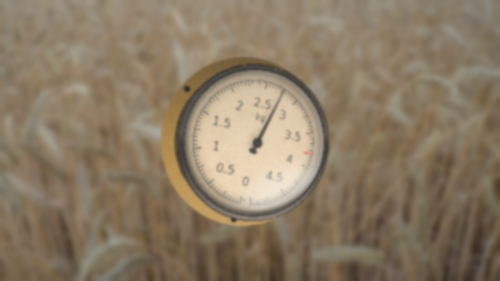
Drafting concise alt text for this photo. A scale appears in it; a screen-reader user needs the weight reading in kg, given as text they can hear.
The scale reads 2.75 kg
